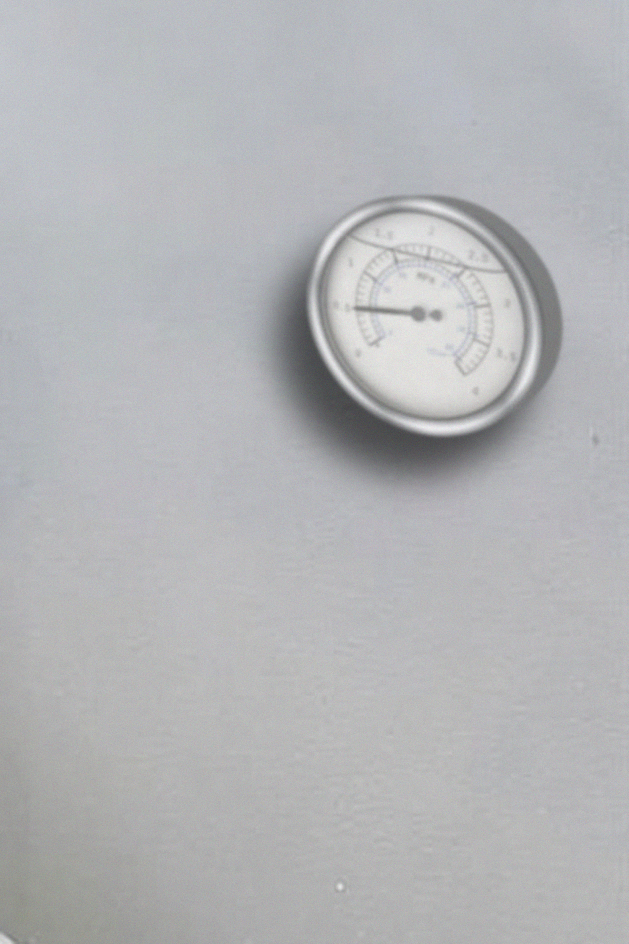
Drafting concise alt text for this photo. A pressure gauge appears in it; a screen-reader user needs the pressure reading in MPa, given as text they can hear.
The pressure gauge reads 0.5 MPa
